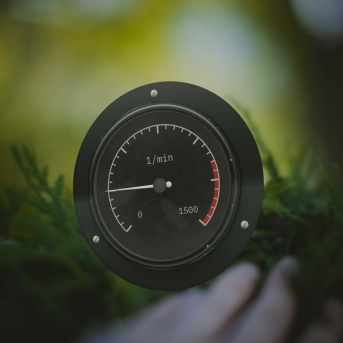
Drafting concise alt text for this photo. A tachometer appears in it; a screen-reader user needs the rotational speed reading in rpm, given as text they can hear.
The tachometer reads 250 rpm
